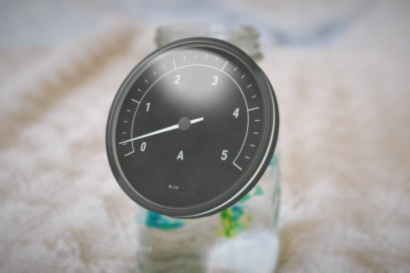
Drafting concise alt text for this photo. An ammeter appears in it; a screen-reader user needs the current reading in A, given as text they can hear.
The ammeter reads 0.2 A
